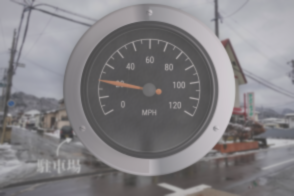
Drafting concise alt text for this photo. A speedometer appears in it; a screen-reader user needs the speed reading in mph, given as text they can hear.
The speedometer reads 20 mph
